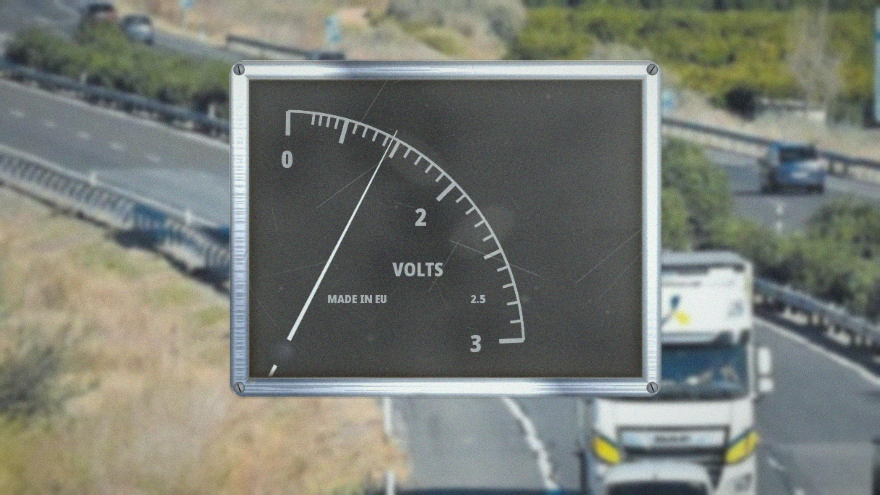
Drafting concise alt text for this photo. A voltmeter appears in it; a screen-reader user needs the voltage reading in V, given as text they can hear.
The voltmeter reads 1.45 V
